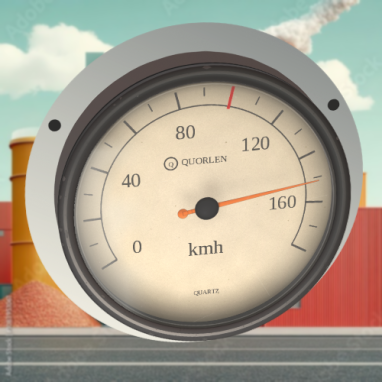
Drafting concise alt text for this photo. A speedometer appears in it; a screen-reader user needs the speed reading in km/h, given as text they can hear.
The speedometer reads 150 km/h
